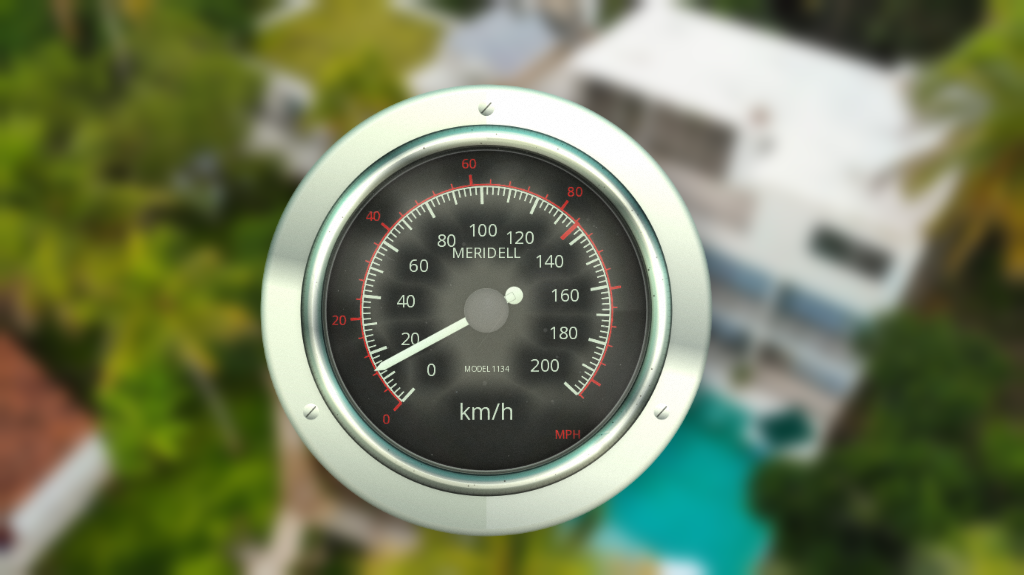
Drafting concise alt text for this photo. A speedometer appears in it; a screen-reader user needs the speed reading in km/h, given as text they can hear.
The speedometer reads 14 km/h
